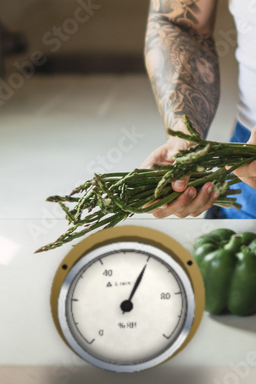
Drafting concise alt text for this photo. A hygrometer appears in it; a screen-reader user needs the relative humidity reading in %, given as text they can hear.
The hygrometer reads 60 %
